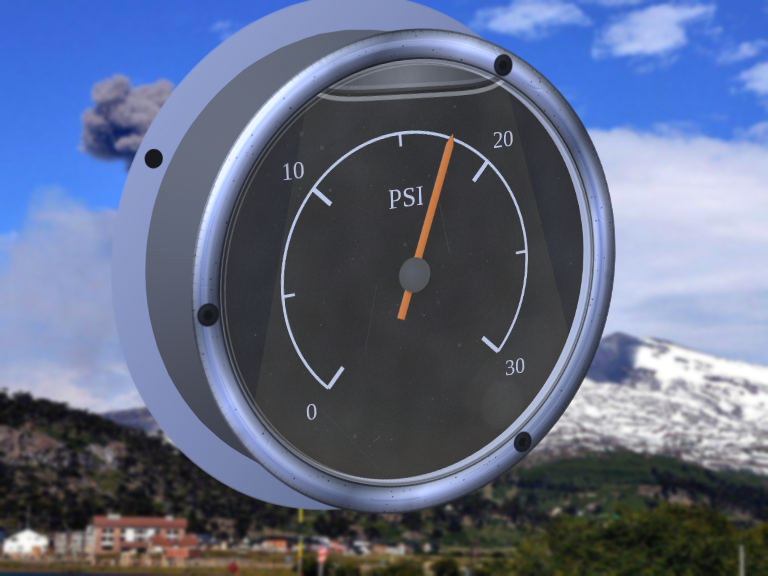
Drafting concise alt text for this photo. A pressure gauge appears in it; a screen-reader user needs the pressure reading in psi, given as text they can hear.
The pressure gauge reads 17.5 psi
